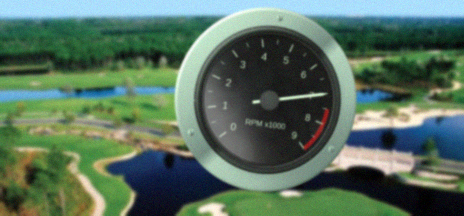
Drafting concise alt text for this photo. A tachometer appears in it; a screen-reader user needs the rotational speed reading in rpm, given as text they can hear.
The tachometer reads 7000 rpm
